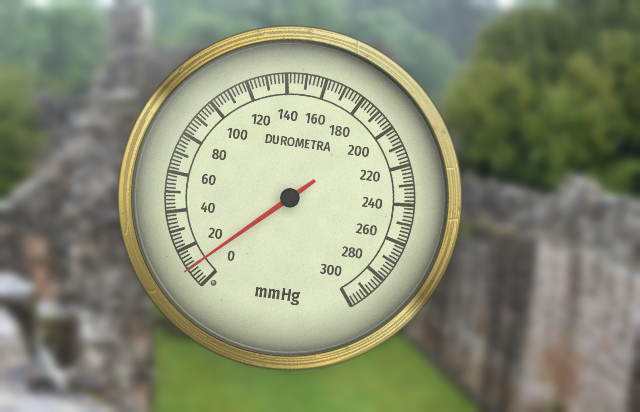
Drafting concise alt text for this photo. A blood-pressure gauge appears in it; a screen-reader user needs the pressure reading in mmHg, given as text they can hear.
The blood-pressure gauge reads 10 mmHg
